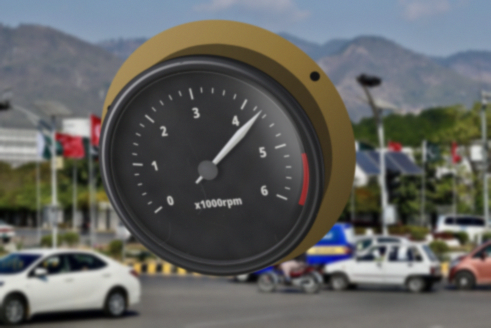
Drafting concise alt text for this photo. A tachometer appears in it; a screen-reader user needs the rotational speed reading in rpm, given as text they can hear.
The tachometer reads 4300 rpm
